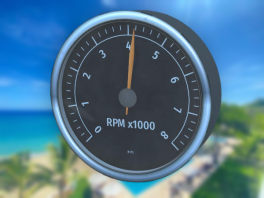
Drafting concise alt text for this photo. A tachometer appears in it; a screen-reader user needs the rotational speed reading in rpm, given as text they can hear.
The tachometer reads 4200 rpm
